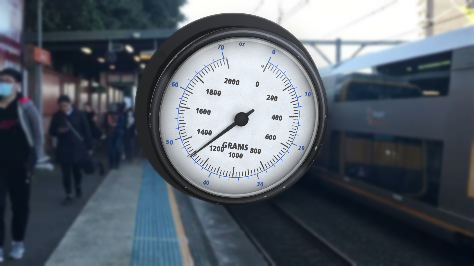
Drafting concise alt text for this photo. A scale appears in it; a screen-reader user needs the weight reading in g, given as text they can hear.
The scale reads 1300 g
